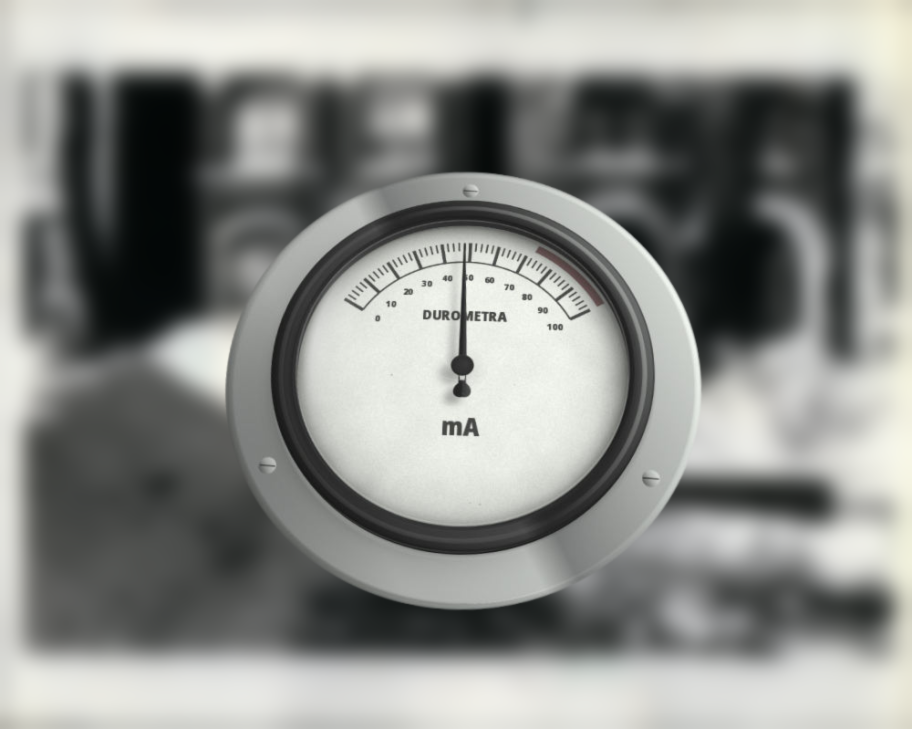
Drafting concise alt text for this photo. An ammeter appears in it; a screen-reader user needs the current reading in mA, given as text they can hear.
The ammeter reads 48 mA
